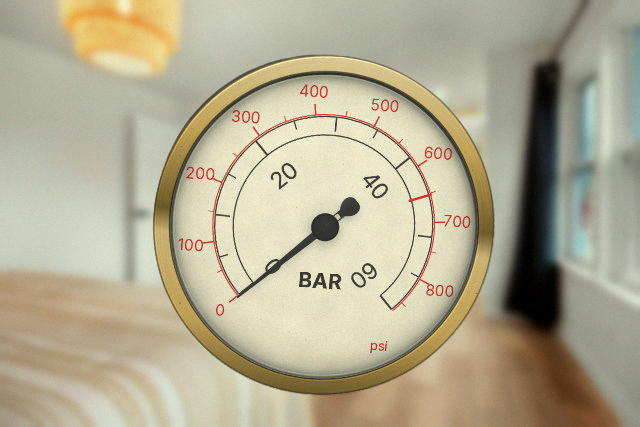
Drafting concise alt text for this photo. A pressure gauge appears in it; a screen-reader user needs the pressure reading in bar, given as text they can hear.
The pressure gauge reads 0 bar
